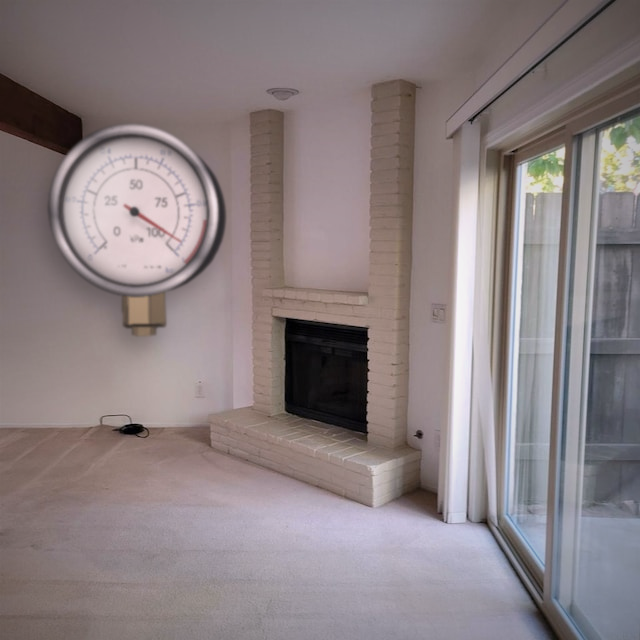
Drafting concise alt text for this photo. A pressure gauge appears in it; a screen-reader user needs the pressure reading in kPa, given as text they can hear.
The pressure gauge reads 95 kPa
